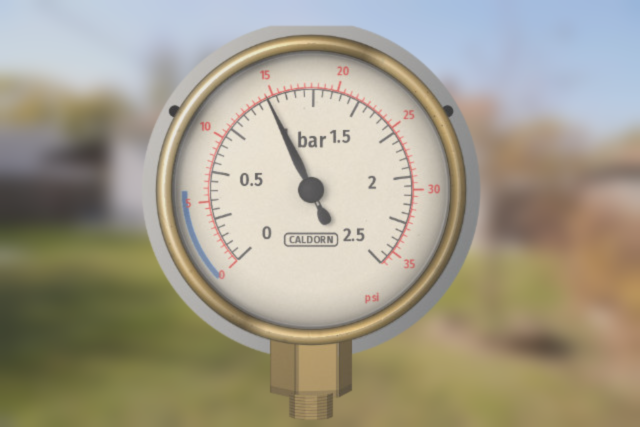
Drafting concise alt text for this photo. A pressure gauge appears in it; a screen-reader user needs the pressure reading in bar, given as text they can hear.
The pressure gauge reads 1 bar
